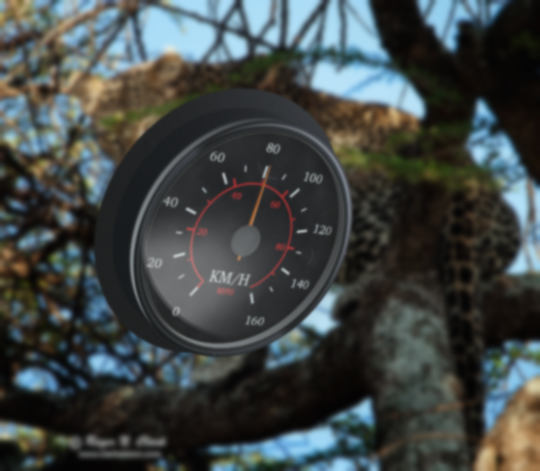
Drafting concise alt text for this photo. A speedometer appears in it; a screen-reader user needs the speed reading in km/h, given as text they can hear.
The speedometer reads 80 km/h
